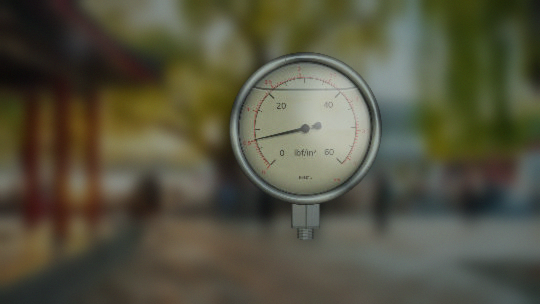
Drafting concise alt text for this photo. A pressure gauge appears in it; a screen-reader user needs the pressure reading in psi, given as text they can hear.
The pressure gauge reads 7.5 psi
